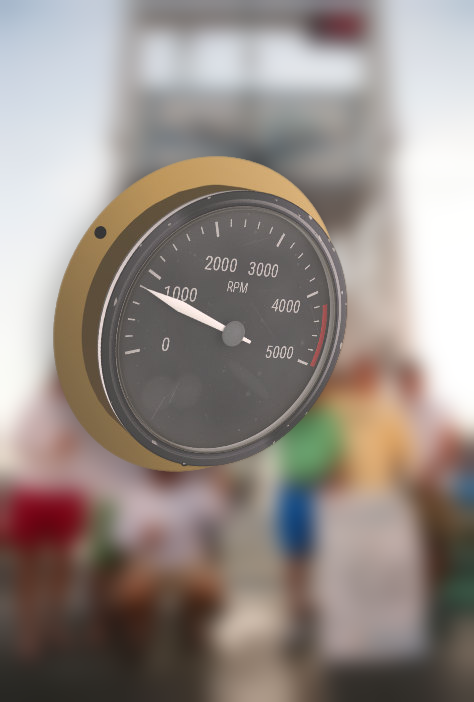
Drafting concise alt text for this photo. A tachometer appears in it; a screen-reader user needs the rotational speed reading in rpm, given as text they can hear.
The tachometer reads 800 rpm
